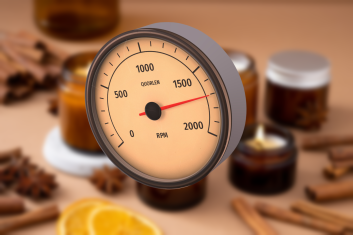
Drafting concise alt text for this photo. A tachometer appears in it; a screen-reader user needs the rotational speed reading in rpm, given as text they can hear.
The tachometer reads 1700 rpm
